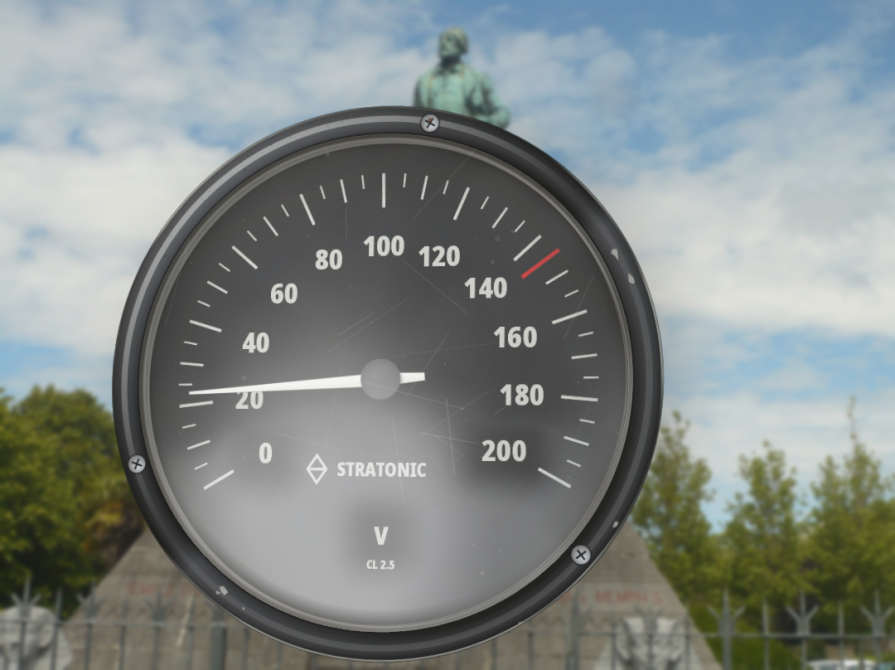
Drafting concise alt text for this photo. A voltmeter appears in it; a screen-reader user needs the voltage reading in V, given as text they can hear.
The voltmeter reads 22.5 V
